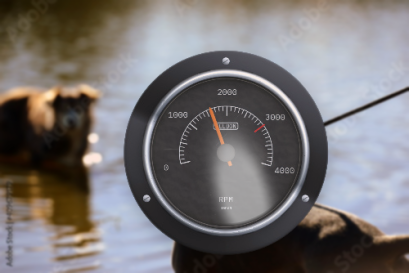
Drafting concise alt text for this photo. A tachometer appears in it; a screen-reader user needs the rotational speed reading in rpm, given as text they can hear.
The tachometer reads 1600 rpm
